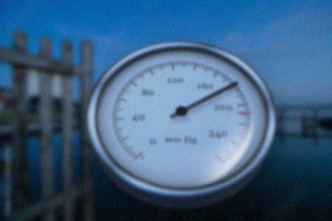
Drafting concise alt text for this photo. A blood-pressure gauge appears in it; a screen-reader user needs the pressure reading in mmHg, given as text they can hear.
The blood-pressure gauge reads 180 mmHg
